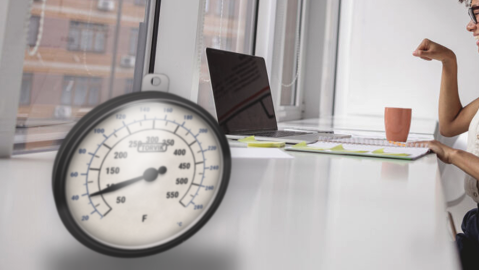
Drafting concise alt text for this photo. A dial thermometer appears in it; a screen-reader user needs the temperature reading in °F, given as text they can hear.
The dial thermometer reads 100 °F
